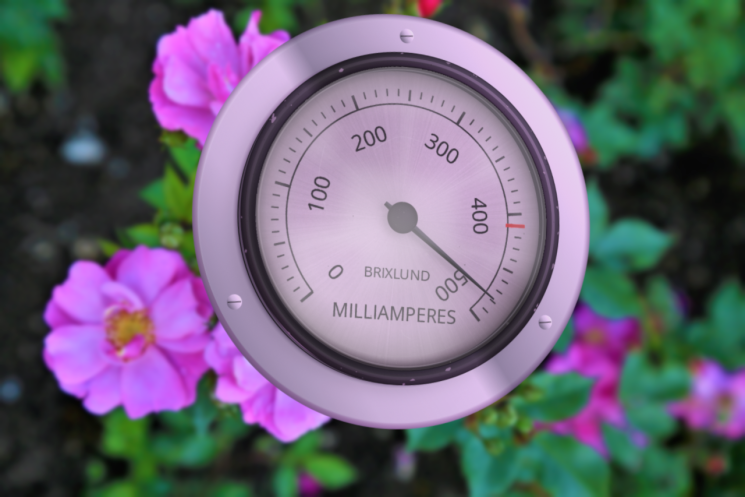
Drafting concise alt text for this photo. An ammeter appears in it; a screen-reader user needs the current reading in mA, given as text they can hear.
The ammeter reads 480 mA
